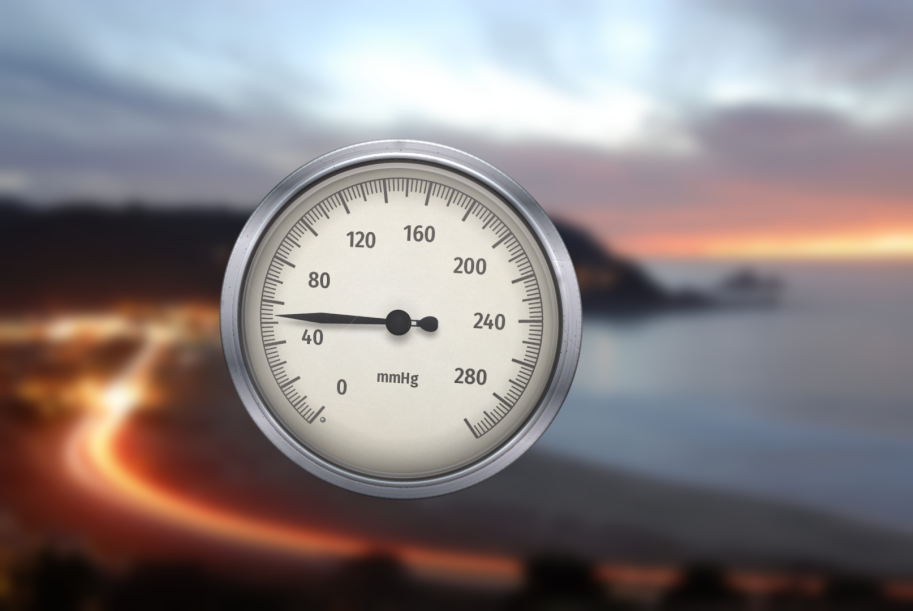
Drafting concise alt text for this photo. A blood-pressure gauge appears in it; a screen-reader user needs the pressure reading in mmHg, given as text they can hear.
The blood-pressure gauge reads 54 mmHg
